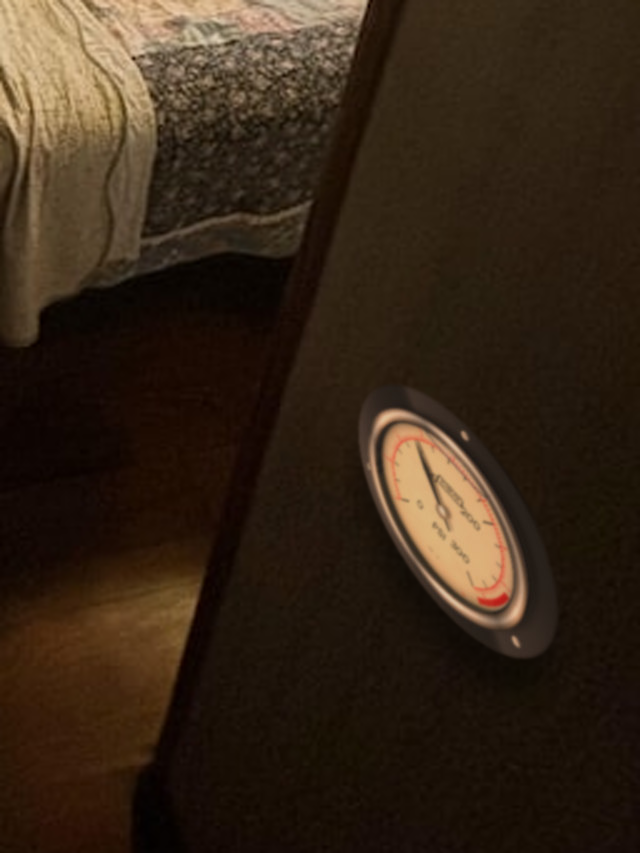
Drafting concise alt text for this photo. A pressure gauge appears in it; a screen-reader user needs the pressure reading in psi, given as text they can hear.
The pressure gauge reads 100 psi
